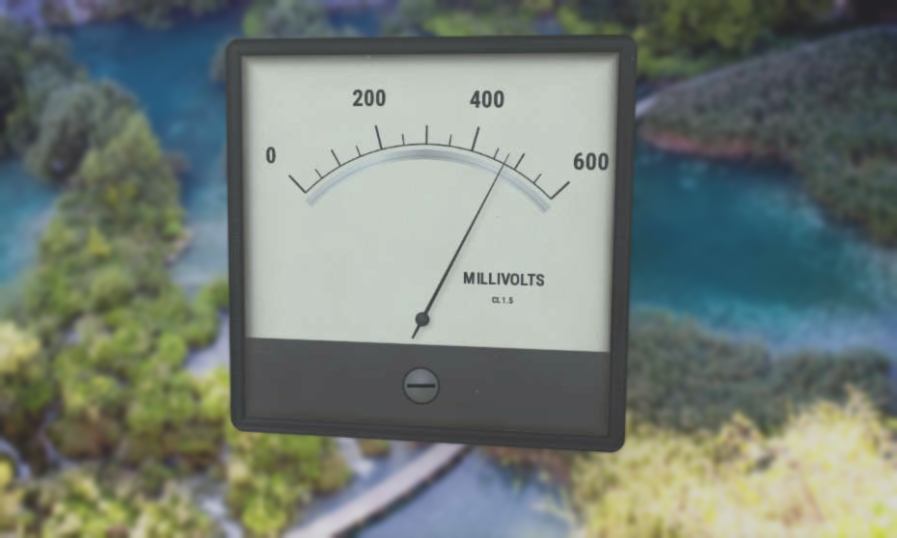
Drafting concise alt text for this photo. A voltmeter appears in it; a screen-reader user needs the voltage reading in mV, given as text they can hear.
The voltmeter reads 475 mV
